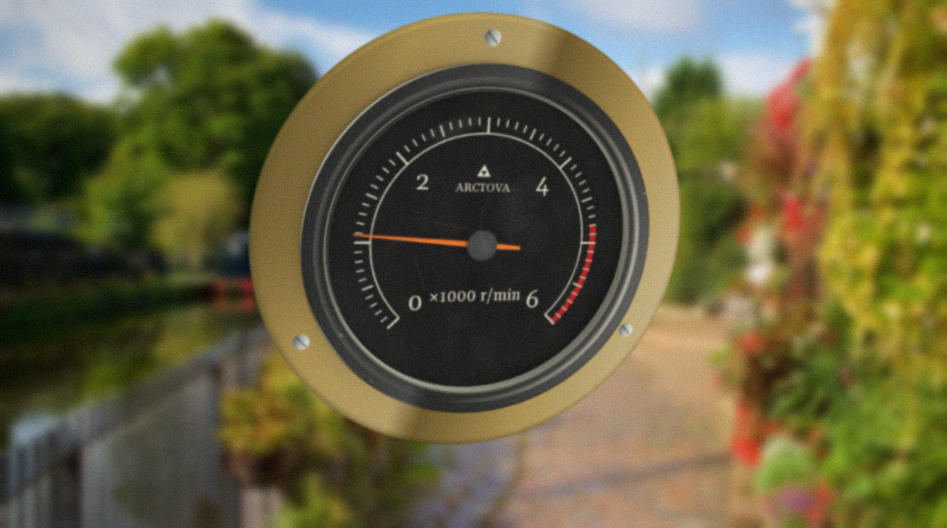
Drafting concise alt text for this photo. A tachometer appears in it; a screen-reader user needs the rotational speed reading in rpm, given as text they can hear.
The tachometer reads 1100 rpm
